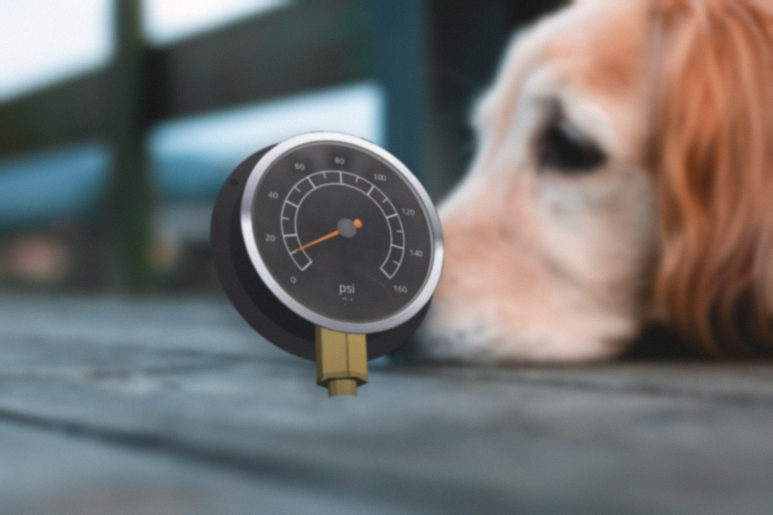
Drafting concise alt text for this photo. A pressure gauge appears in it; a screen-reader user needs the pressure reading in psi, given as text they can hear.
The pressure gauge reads 10 psi
